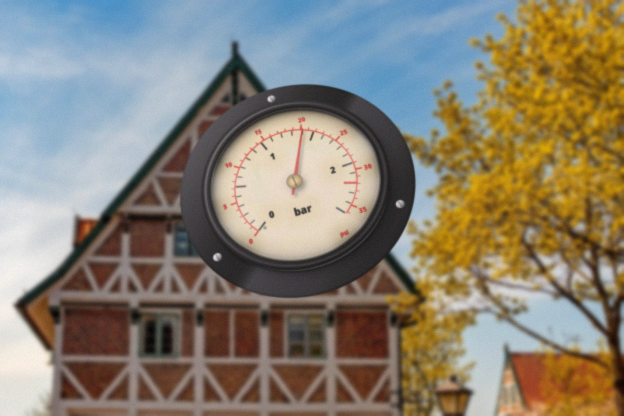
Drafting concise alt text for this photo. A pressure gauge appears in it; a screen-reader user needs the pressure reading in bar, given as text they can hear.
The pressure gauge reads 1.4 bar
